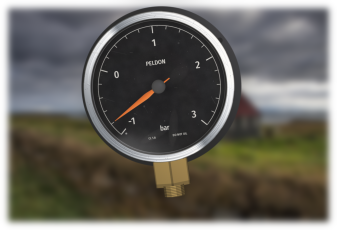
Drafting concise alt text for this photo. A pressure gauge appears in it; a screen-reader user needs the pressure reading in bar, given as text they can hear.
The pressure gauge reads -0.8 bar
